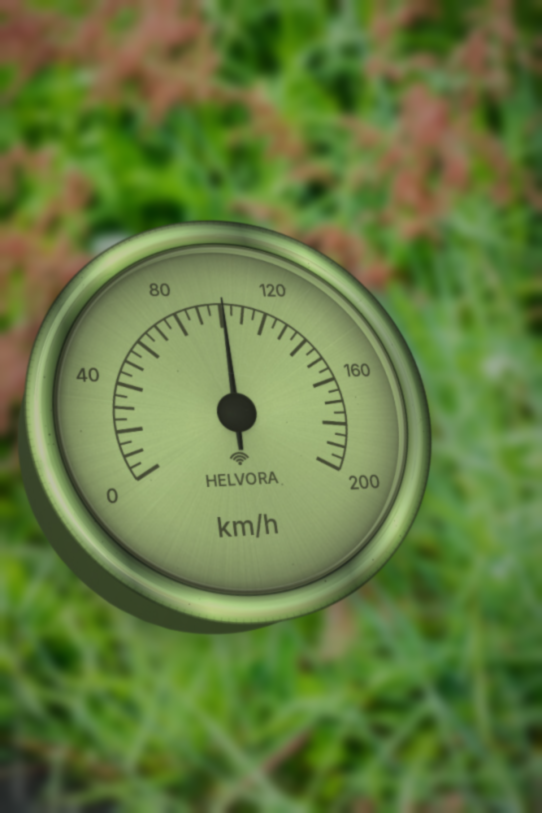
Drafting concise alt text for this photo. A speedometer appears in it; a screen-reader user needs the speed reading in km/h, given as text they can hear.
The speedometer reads 100 km/h
